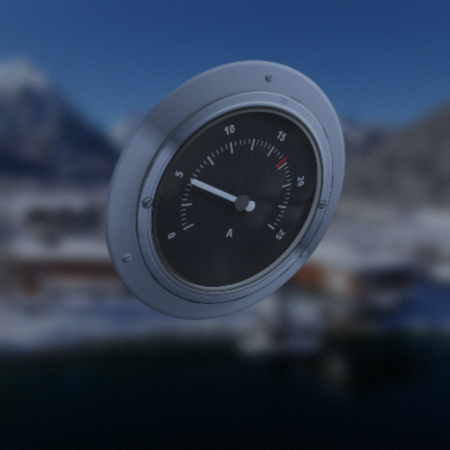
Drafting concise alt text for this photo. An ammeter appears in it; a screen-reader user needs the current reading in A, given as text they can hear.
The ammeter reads 5 A
